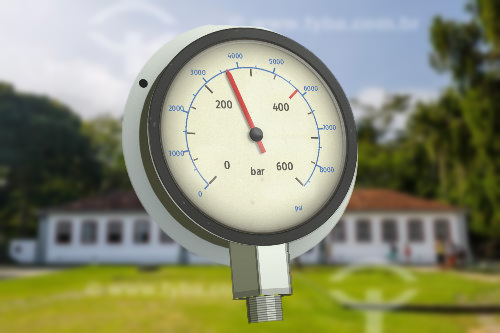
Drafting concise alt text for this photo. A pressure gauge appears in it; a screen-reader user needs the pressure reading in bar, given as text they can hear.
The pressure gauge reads 250 bar
